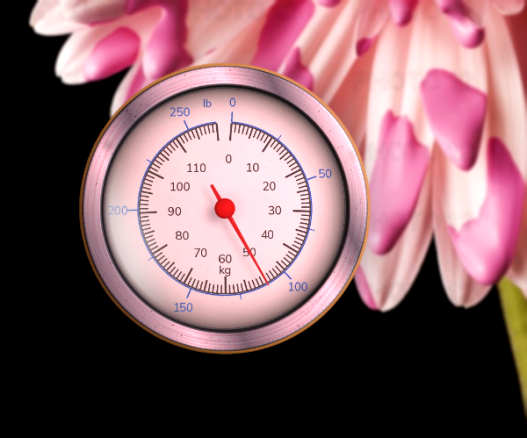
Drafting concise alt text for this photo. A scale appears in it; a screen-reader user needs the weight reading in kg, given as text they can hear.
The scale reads 50 kg
